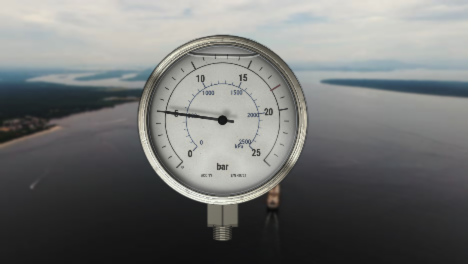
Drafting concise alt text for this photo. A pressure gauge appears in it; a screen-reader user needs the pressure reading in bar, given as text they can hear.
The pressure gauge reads 5 bar
